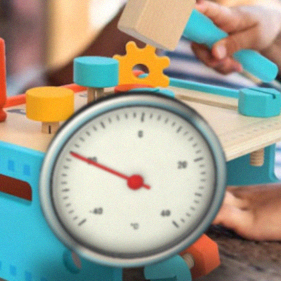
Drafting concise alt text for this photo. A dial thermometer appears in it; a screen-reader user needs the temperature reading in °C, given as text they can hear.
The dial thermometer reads -20 °C
